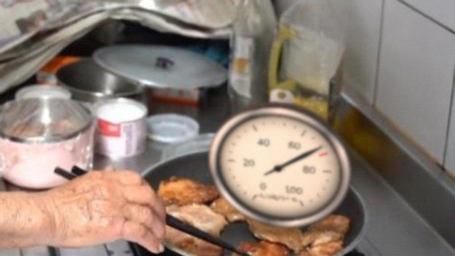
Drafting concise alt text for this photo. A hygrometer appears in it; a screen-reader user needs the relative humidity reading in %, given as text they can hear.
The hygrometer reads 68 %
